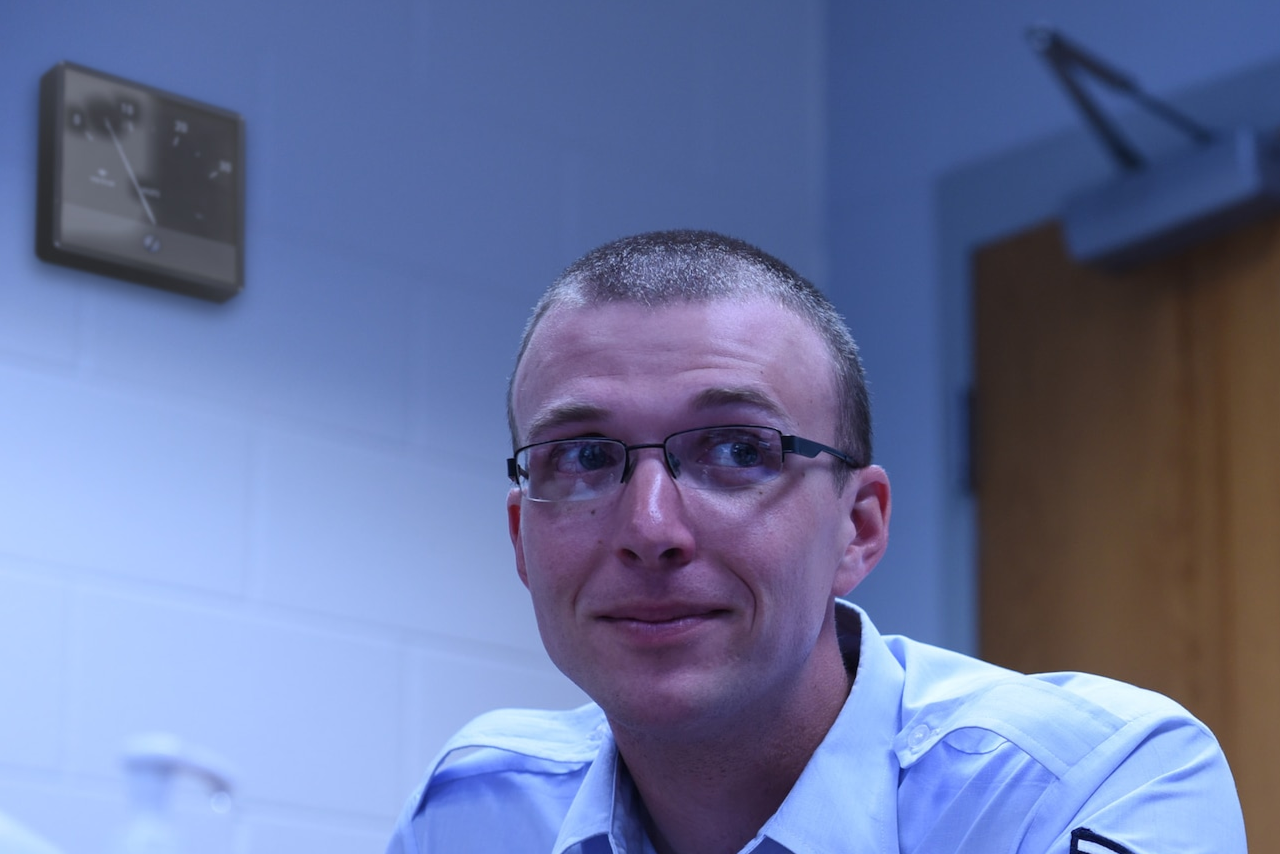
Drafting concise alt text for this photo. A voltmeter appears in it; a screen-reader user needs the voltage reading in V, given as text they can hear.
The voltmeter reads 5 V
